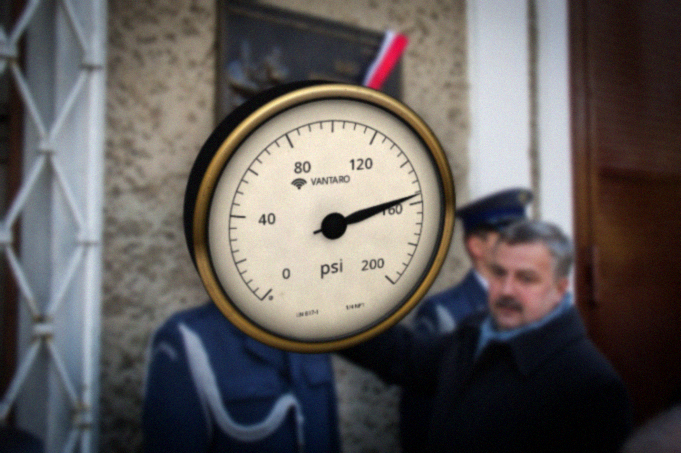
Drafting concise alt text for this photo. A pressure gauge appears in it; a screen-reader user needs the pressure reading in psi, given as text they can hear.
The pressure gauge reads 155 psi
